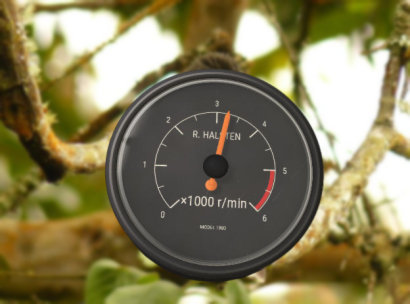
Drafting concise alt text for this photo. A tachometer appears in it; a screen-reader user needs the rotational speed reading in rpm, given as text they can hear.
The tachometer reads 3250 rpm
